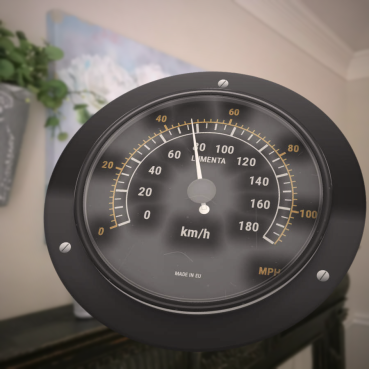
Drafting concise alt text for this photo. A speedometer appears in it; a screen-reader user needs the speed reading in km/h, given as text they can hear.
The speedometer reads 77.5 km/h
